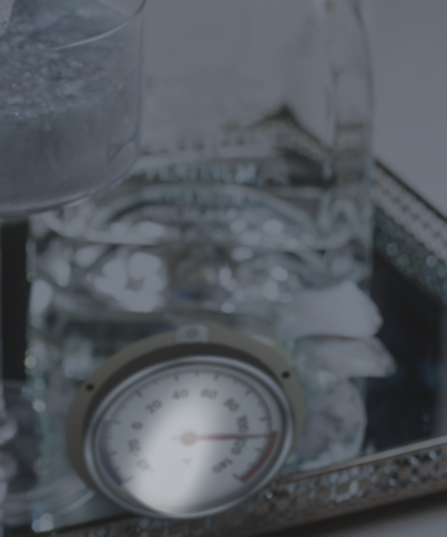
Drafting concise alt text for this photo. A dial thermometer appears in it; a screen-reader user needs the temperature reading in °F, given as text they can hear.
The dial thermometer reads 110 °F
